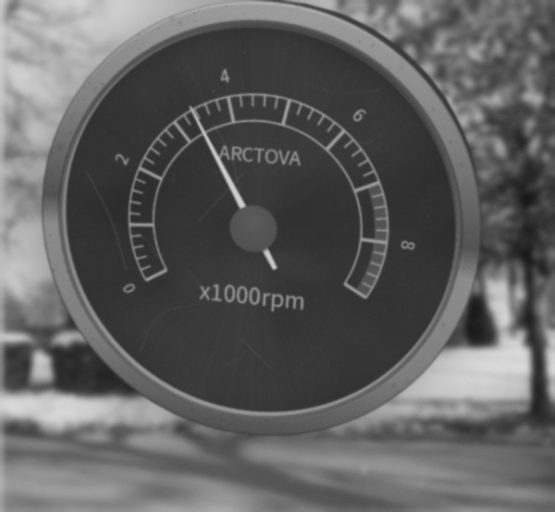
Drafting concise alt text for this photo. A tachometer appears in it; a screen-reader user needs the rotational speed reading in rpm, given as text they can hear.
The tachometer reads 3400 rpm
